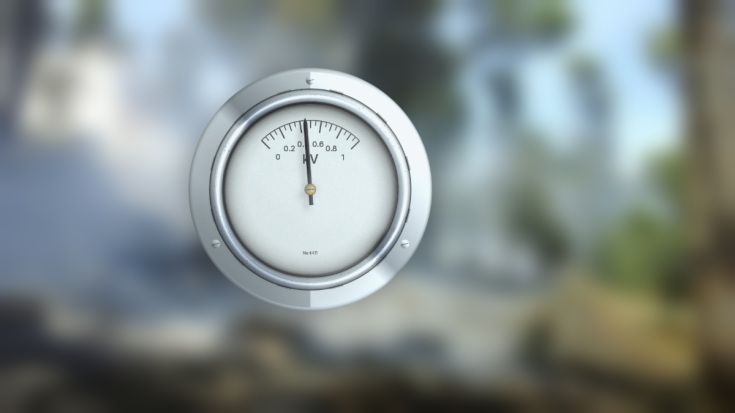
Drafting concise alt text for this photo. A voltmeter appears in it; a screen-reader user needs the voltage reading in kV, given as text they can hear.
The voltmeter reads 0.45 kV
